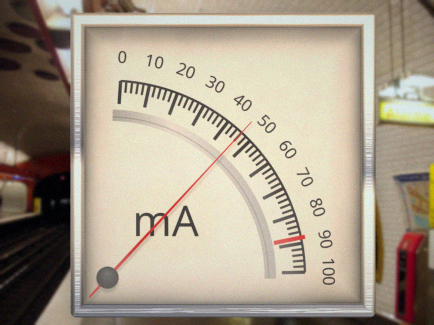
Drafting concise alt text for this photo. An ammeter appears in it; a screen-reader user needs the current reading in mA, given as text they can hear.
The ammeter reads 46 mA
